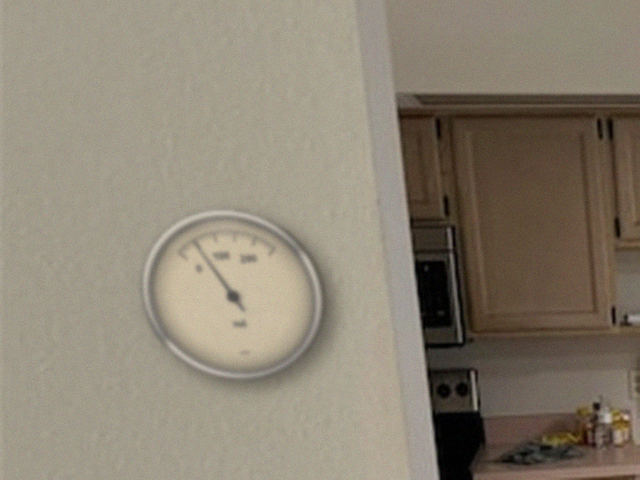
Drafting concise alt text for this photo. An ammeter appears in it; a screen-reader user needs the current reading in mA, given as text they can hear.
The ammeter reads 50 mA
